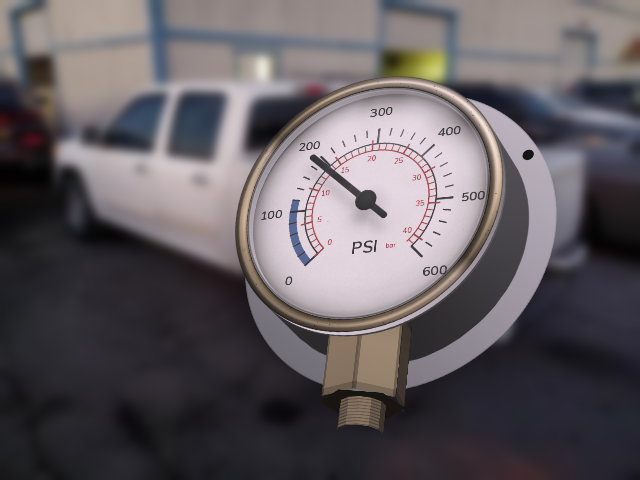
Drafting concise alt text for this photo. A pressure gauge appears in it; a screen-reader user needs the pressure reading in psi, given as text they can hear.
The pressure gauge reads 190 psi
